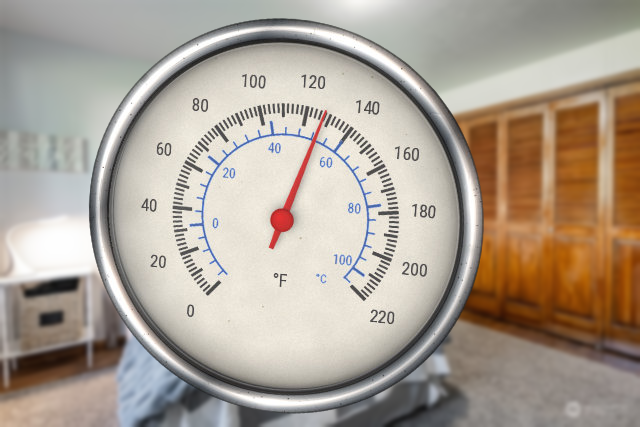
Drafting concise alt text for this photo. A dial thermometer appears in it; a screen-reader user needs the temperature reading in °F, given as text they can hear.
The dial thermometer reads 128 °F
